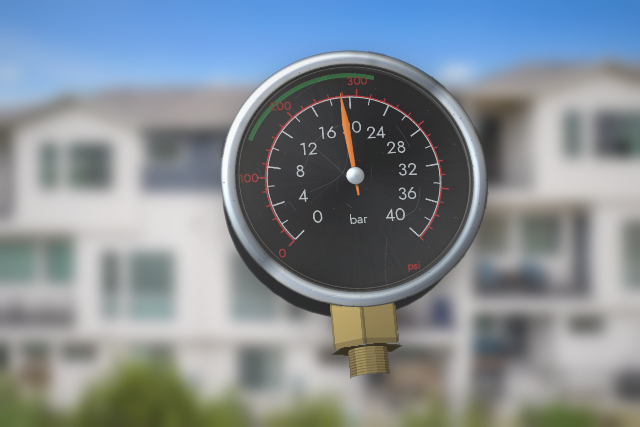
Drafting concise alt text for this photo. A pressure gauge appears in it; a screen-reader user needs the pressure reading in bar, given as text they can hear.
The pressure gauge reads 19 bar
